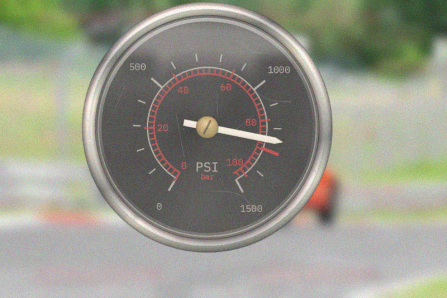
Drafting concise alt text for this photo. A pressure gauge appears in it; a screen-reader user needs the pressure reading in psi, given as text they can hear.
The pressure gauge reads 1250 psi
